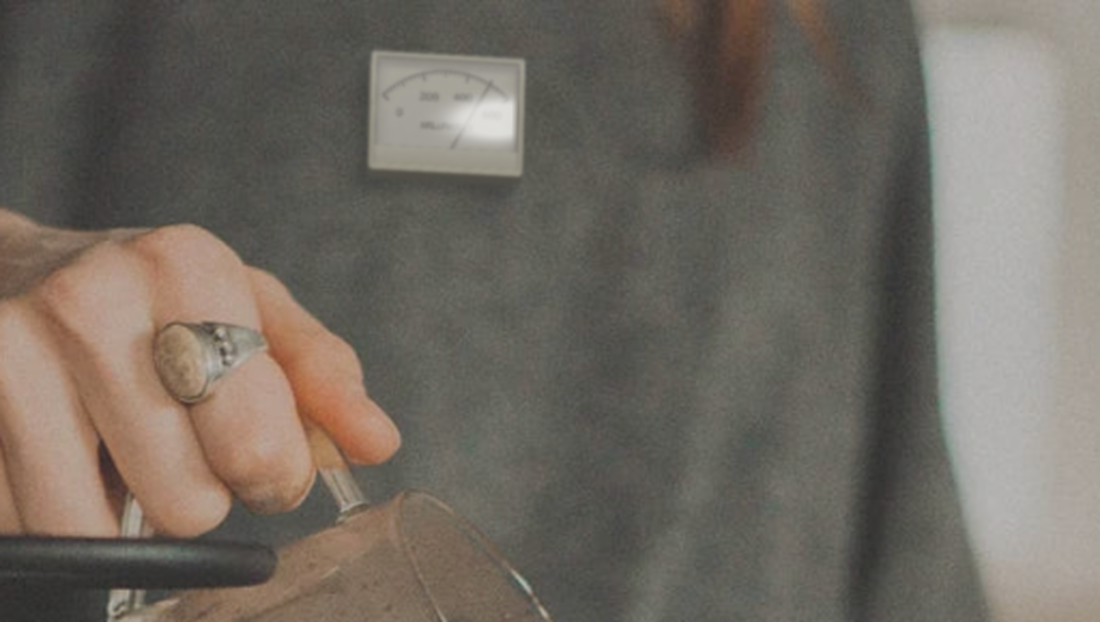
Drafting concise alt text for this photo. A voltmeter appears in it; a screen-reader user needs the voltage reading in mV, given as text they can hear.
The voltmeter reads 500 mV
